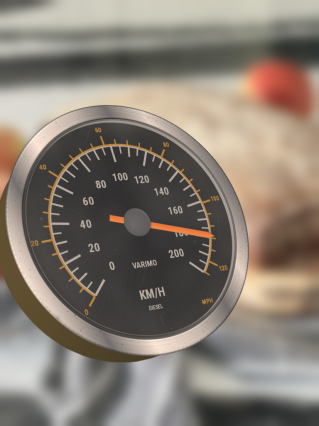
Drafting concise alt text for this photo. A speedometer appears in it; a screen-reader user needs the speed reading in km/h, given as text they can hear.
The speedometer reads 180 km/h
